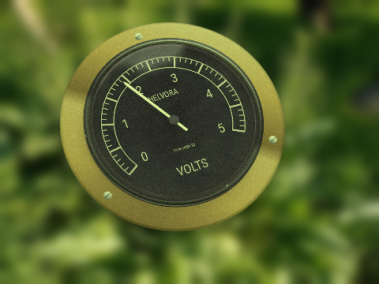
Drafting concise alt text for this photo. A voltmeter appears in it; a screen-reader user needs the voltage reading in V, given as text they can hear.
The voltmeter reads 1.9 V
